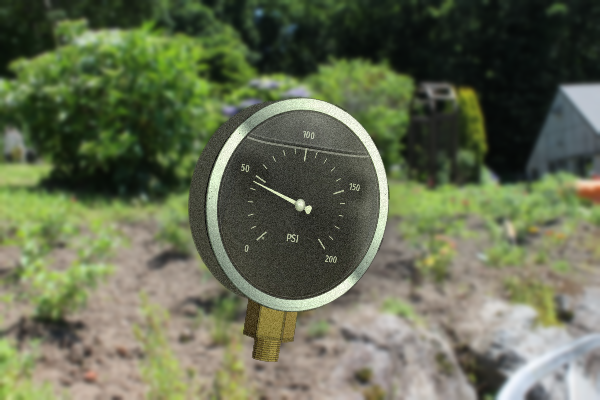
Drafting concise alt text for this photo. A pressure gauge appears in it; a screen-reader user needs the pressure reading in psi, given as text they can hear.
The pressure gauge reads 45 psi
